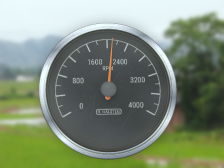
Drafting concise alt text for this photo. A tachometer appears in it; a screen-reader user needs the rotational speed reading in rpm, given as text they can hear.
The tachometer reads 2100 rpm
